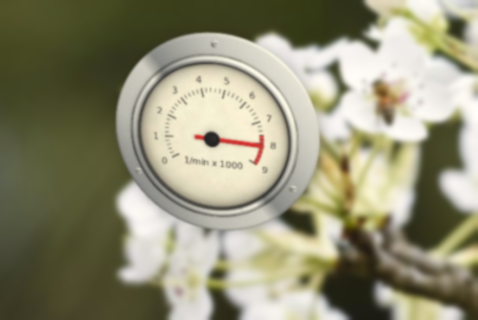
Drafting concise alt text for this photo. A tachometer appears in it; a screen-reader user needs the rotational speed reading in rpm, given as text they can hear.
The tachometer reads 8000 rpm
